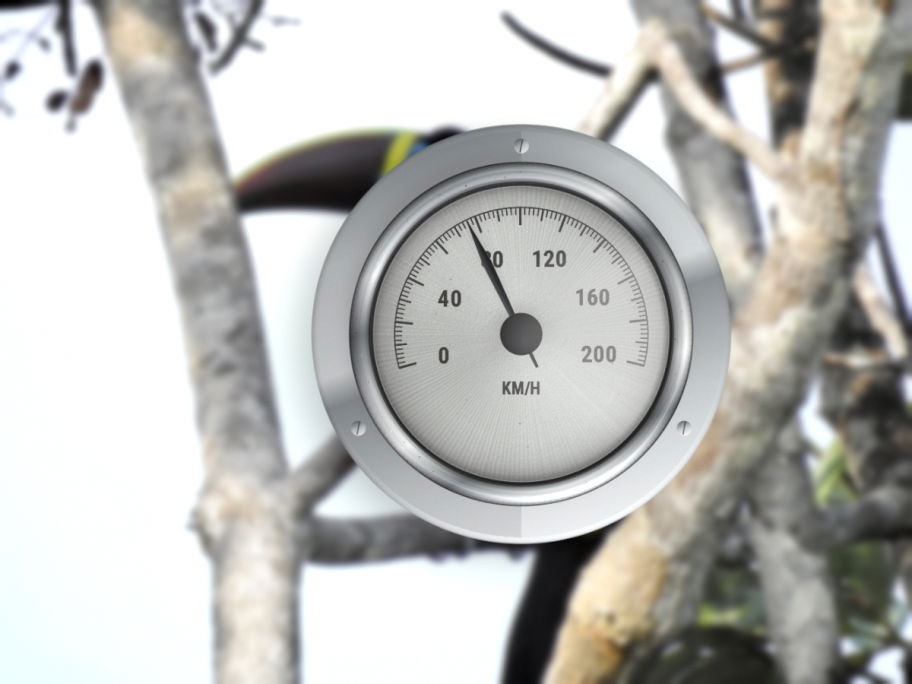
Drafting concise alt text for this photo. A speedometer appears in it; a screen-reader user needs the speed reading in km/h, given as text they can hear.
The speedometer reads 76 km/h
